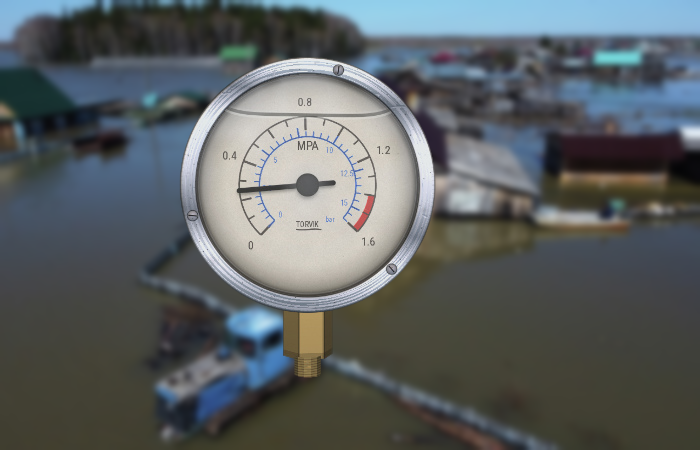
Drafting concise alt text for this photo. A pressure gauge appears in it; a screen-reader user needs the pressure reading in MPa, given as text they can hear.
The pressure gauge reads 0.25 MPa
